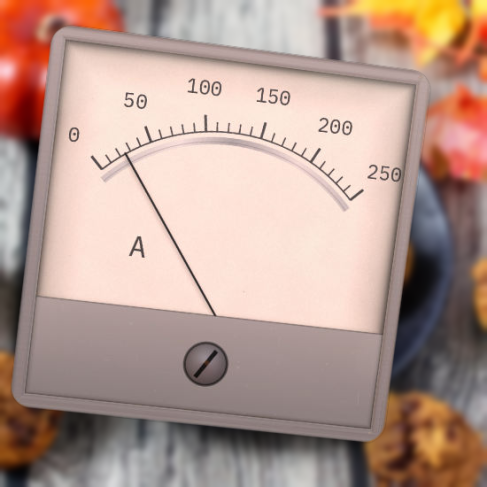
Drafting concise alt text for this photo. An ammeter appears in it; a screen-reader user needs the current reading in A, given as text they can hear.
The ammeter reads 25 A
